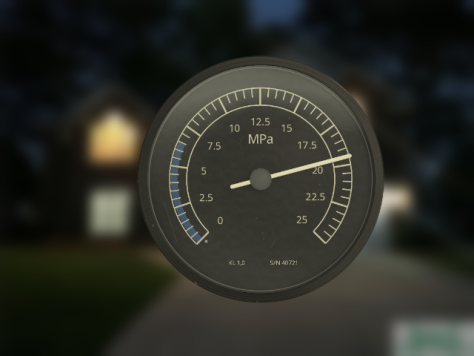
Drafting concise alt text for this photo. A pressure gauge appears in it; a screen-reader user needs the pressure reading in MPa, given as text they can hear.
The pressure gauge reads 19.5 MPa
